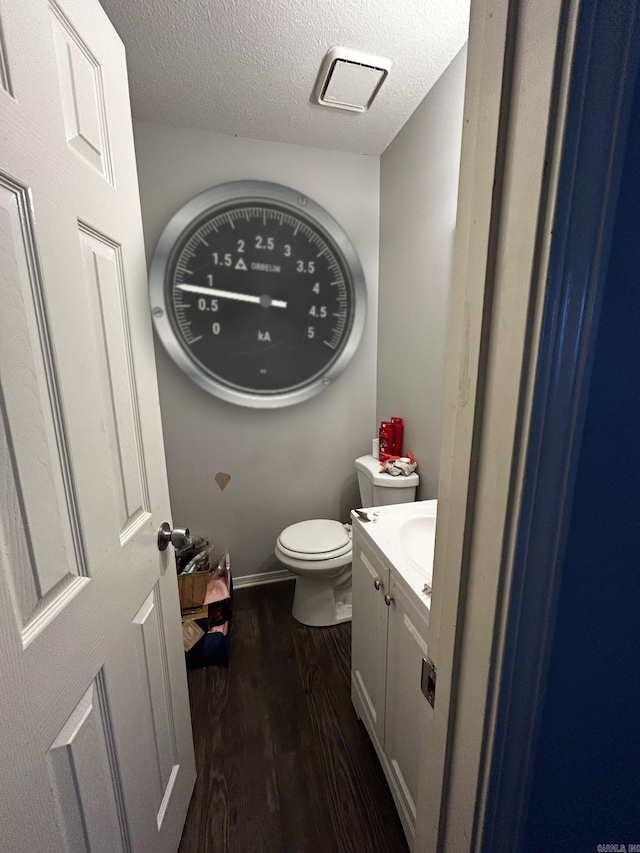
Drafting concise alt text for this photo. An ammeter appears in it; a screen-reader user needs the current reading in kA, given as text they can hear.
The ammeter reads 0.75 kA
